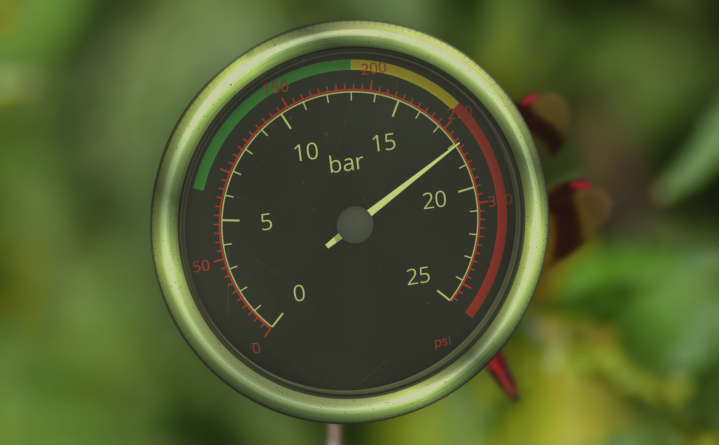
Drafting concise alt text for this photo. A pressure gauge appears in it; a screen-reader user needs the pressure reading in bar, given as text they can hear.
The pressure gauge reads 18 bar
